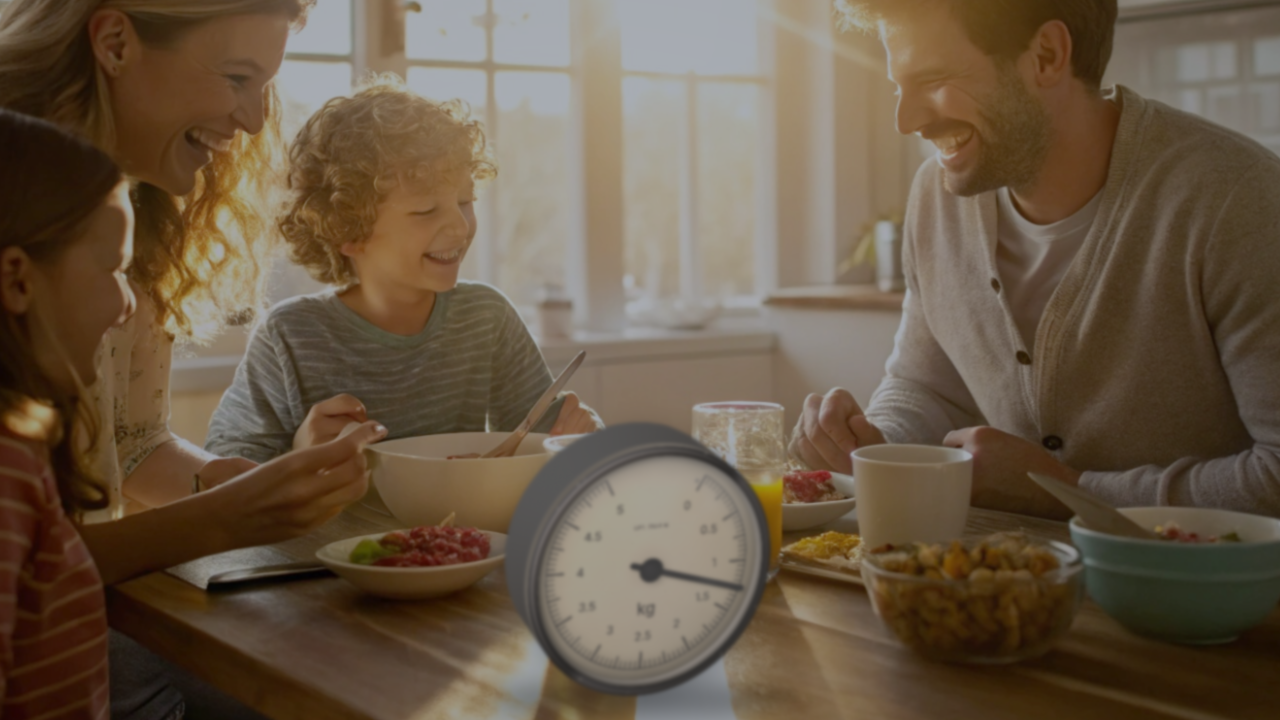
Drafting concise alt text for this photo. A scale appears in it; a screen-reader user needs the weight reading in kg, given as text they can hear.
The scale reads 1.25 kg
